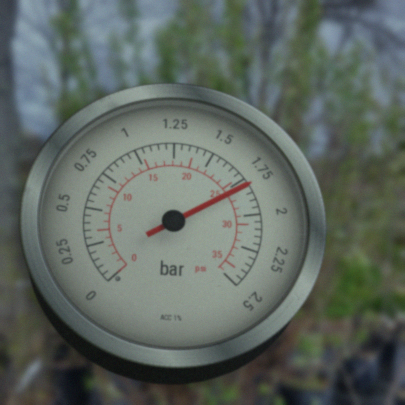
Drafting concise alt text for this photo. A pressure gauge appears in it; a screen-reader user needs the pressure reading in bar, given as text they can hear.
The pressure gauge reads 1.8 bar
